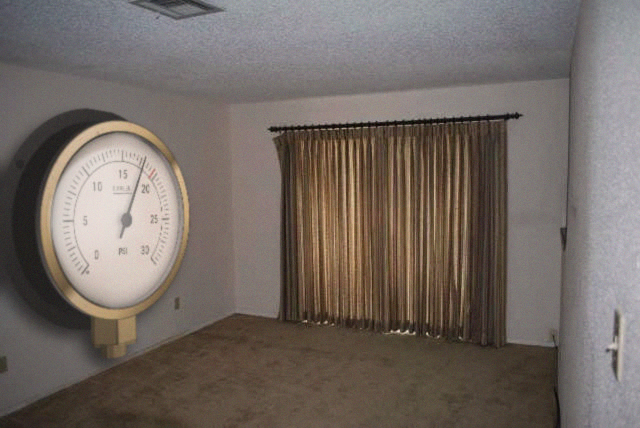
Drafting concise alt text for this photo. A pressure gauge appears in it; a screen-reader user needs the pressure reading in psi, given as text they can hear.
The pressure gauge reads 17.5 psi
